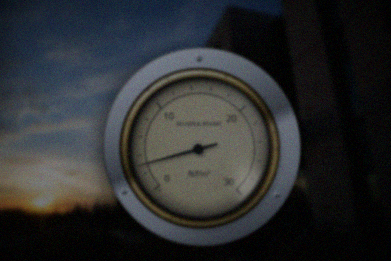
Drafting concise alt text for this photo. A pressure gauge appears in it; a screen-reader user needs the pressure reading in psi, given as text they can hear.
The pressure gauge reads 3 psi
